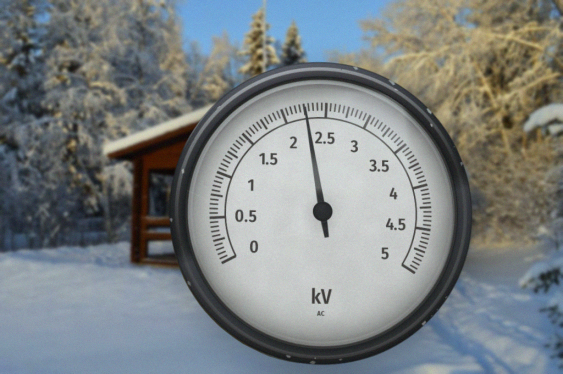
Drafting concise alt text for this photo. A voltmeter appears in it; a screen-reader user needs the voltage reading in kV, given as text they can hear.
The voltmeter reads 2.25 kV
